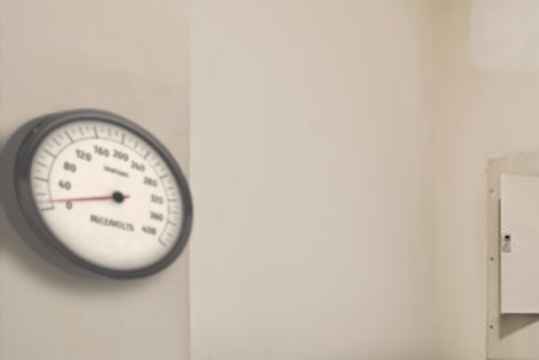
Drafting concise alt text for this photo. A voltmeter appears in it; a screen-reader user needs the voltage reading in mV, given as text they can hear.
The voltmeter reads 10 mV
